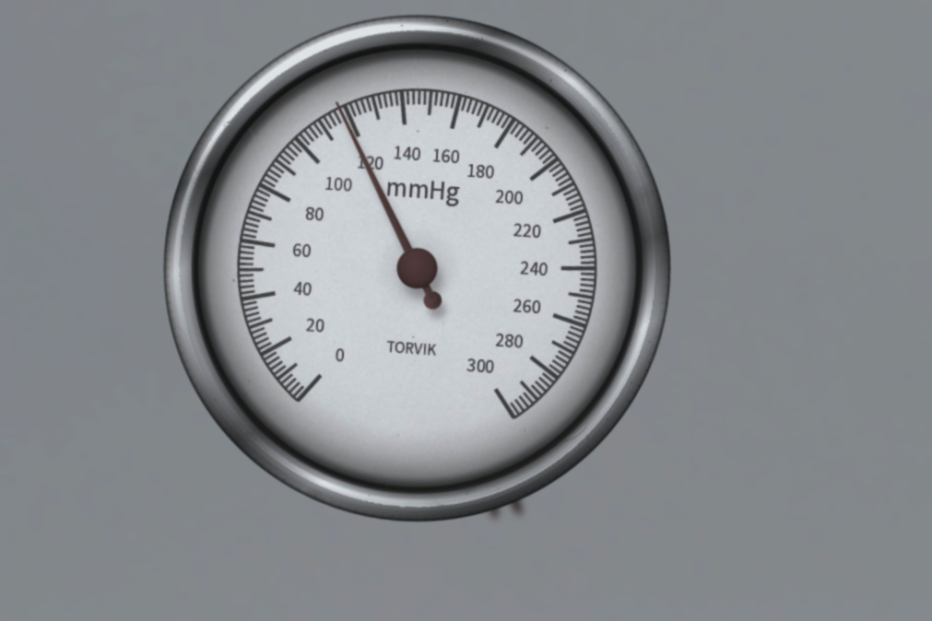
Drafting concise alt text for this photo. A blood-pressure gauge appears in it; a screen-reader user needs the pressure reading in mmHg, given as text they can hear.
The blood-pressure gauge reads 118 mmHg
